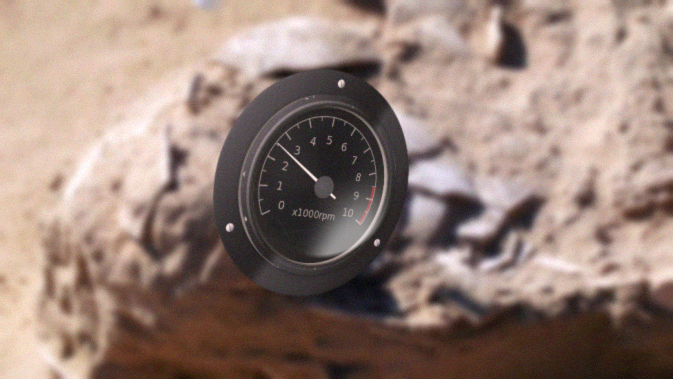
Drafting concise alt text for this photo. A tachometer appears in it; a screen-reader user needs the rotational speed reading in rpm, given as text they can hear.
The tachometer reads 2500 rpm
